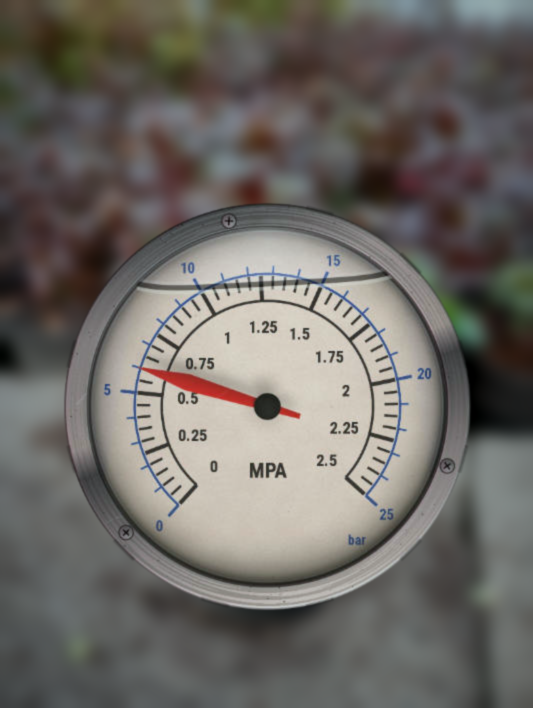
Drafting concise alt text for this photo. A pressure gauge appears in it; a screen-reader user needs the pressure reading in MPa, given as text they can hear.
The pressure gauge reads 0.6 MPa
